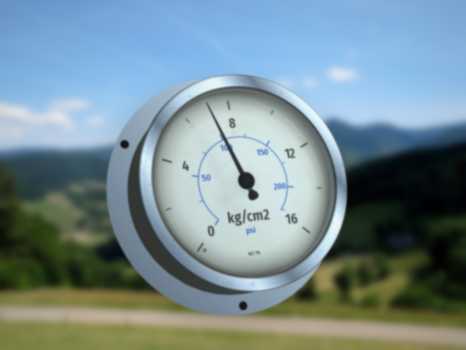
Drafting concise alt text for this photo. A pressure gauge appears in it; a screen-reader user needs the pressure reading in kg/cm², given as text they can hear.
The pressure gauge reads 7 kg/cm²
